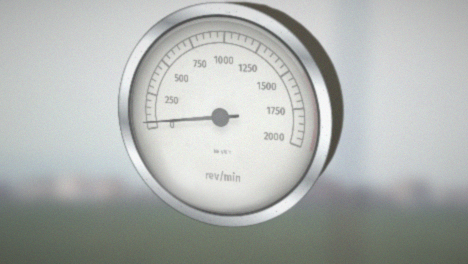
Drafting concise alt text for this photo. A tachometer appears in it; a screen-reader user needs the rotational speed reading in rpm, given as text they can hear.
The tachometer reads 50 rpm
